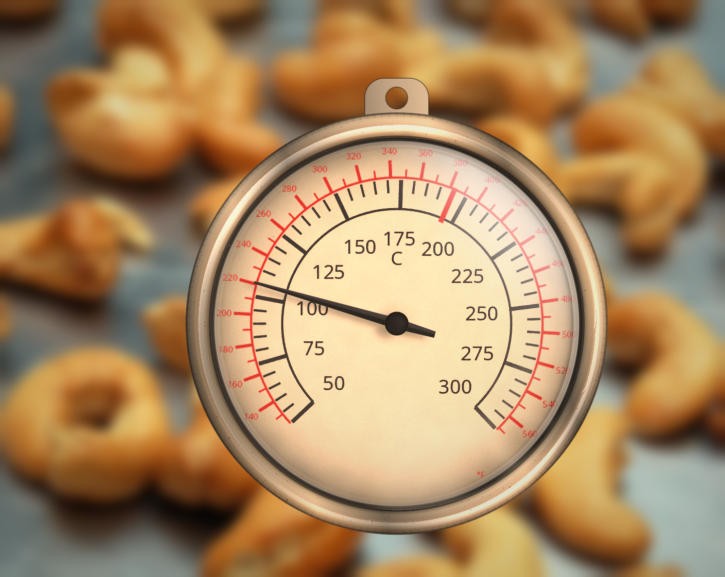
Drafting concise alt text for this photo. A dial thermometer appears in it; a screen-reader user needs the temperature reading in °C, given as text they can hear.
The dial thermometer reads 105 °C
